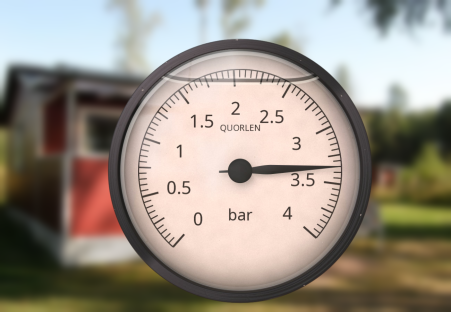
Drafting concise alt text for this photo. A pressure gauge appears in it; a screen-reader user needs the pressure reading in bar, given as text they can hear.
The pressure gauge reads 3.35 bar
